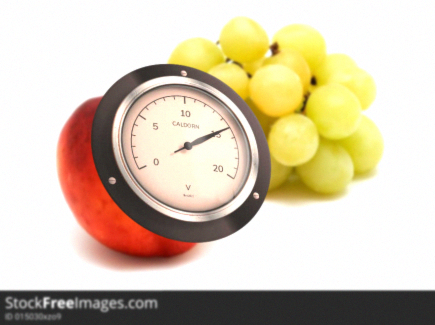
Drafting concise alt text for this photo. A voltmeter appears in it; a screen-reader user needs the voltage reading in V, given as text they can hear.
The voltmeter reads 15 V
